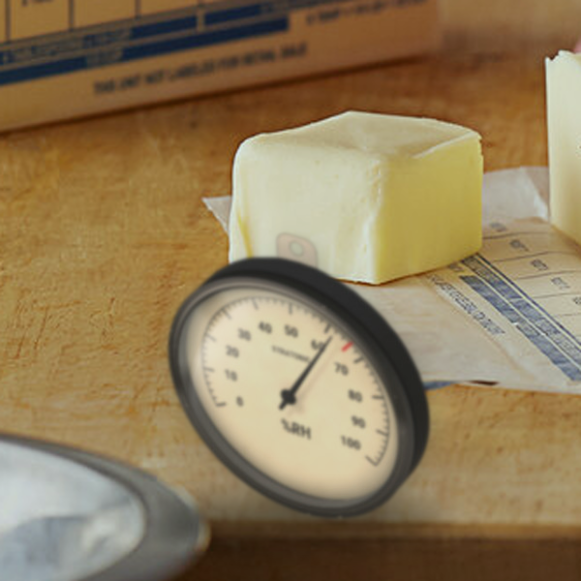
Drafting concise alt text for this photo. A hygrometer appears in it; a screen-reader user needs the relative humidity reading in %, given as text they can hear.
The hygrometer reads 62 %
